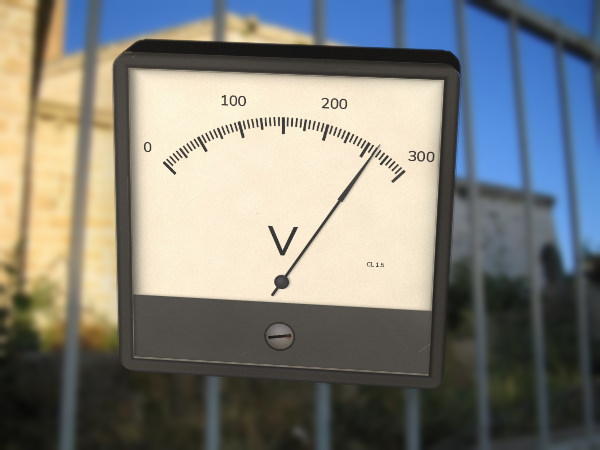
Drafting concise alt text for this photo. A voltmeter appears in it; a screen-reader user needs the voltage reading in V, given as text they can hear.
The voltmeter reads 260 V
